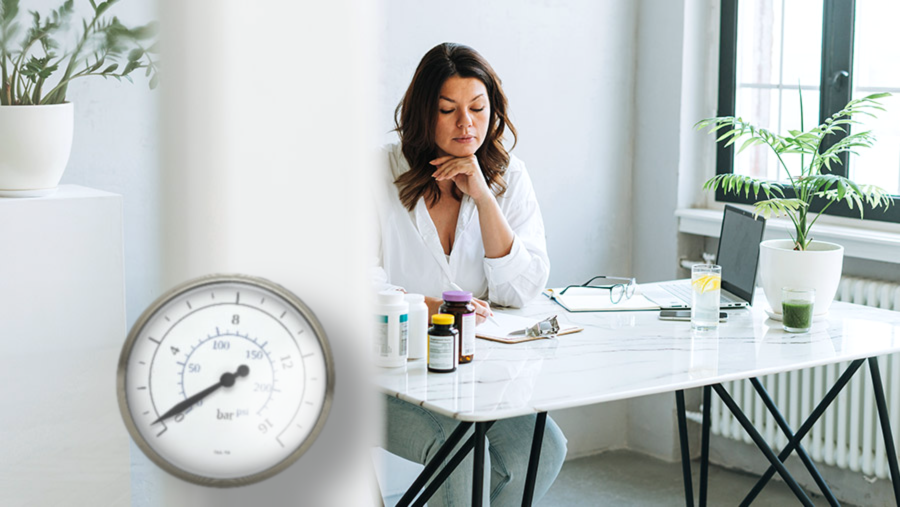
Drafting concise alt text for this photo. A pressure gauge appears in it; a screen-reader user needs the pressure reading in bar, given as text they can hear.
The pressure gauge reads 0.5 bar
